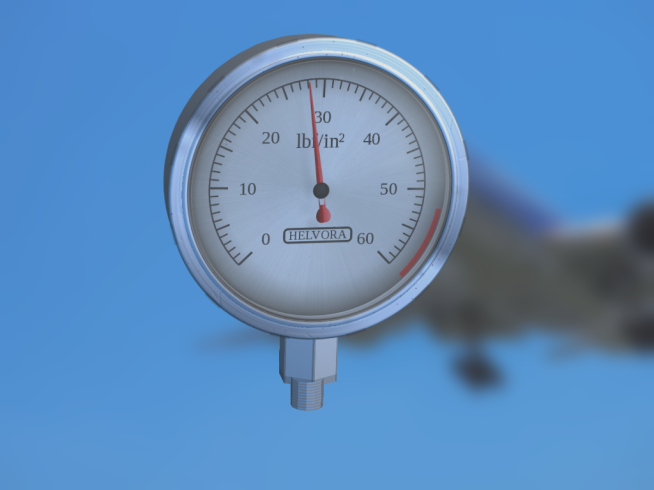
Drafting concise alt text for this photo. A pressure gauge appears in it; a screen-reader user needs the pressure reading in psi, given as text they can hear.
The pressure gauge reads 28 psi
